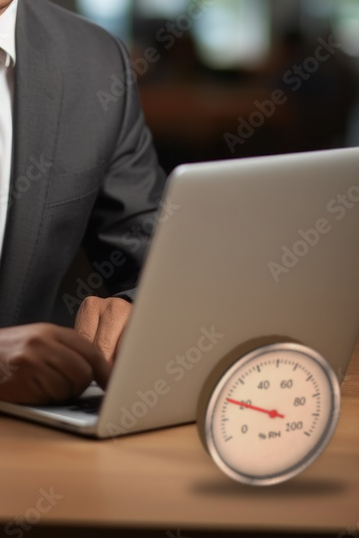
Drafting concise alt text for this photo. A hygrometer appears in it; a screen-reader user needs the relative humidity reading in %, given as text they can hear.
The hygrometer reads 20 %
